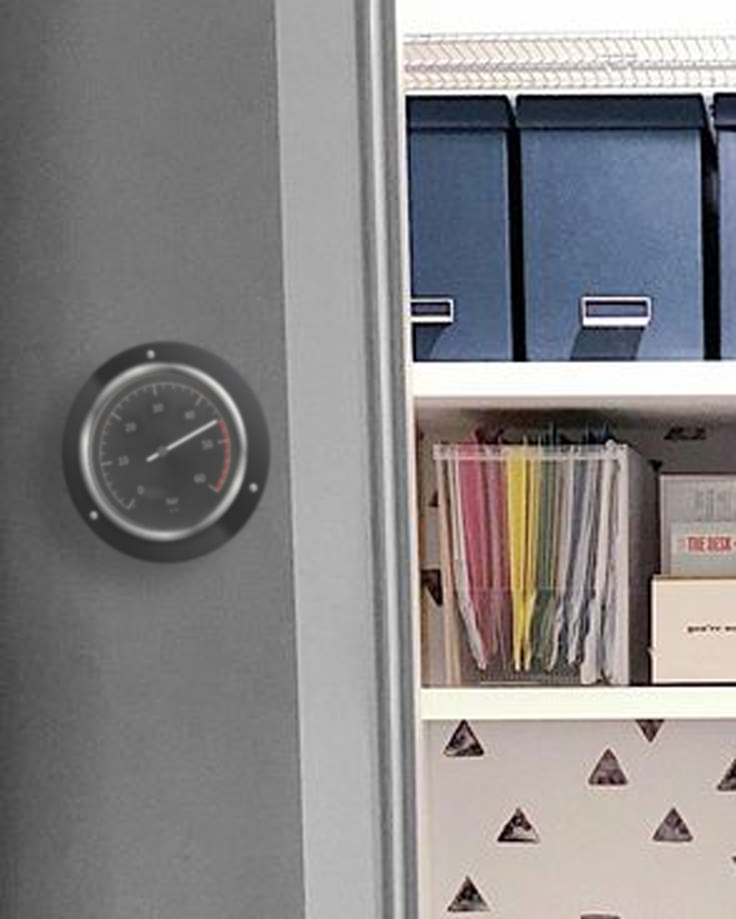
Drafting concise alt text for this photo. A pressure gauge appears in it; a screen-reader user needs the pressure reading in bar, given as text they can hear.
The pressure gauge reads 46 bar
